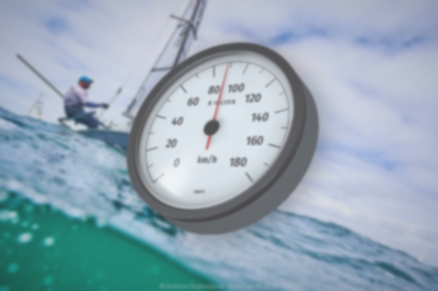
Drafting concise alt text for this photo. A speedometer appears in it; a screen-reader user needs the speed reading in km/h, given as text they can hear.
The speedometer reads 90 km/h
